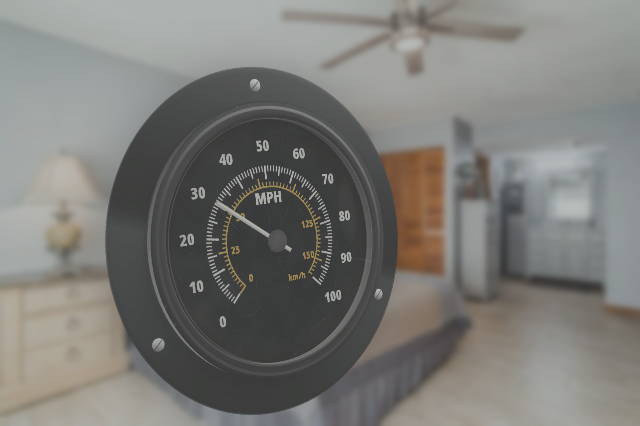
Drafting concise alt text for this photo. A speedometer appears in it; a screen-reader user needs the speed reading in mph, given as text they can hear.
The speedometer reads 30 mph
